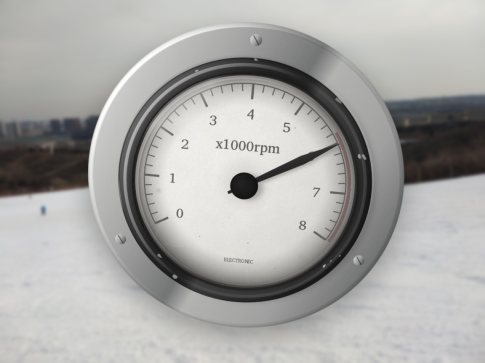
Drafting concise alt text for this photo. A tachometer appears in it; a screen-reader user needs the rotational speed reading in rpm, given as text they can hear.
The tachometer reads 6000 rpm
